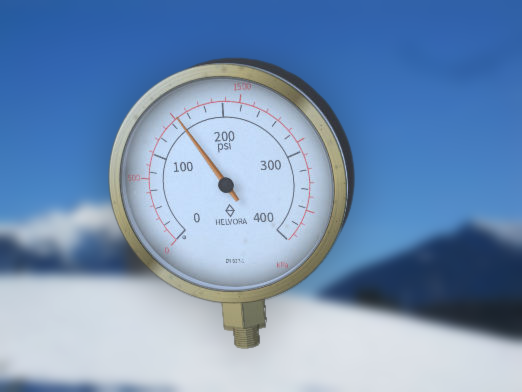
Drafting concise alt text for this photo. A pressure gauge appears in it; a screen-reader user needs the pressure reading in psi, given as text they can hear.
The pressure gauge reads 150 psi
